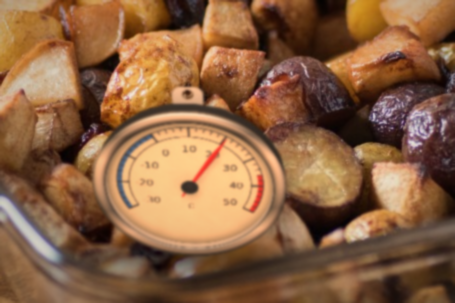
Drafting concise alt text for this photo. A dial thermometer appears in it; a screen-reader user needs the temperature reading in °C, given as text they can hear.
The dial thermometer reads 20 °C
